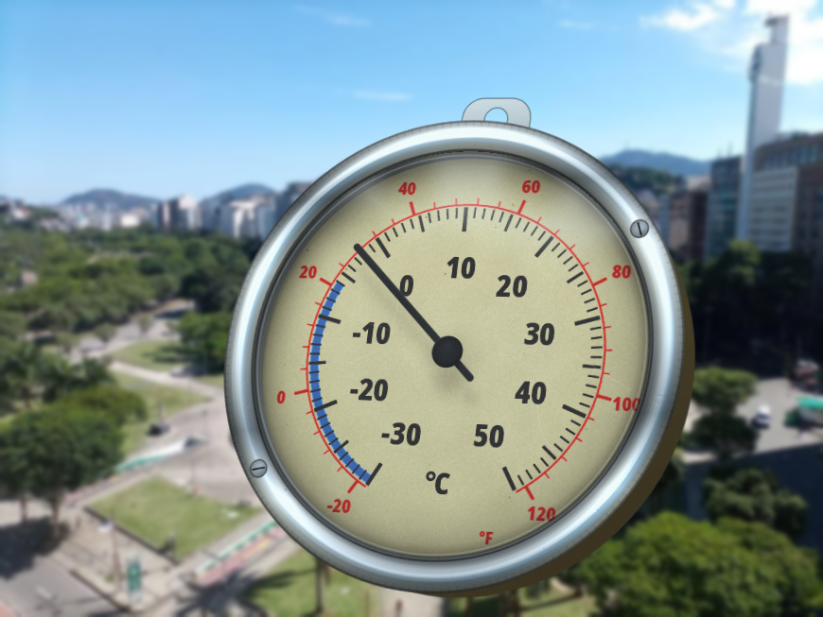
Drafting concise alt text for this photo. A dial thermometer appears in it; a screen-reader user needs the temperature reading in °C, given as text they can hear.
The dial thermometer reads -2 °C
